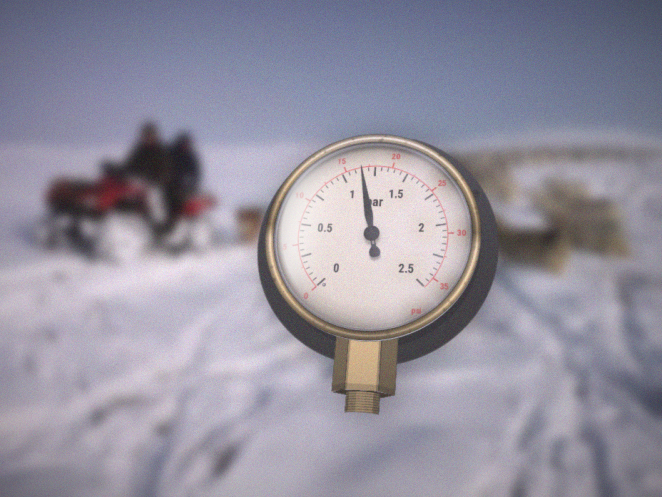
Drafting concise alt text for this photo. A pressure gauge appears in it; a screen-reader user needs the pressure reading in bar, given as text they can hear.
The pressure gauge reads 1.15 bar
